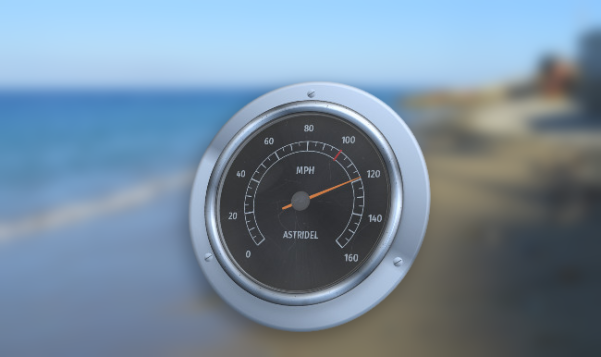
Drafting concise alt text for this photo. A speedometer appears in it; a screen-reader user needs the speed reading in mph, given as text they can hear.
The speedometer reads 120 mph
